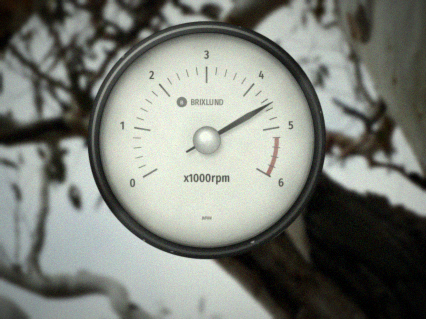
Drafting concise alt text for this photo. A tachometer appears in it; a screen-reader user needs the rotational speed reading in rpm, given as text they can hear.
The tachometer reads 4500 rpm
